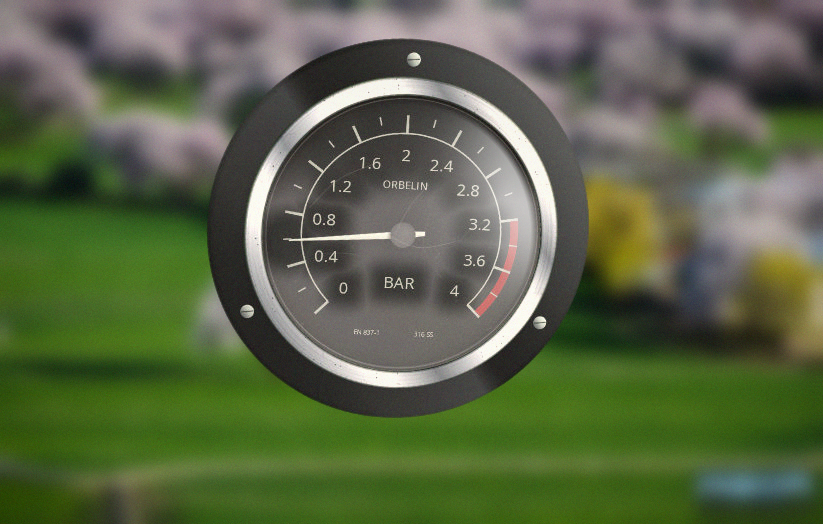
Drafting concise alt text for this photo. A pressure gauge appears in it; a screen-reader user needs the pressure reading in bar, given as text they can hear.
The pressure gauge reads 0.6 bar
